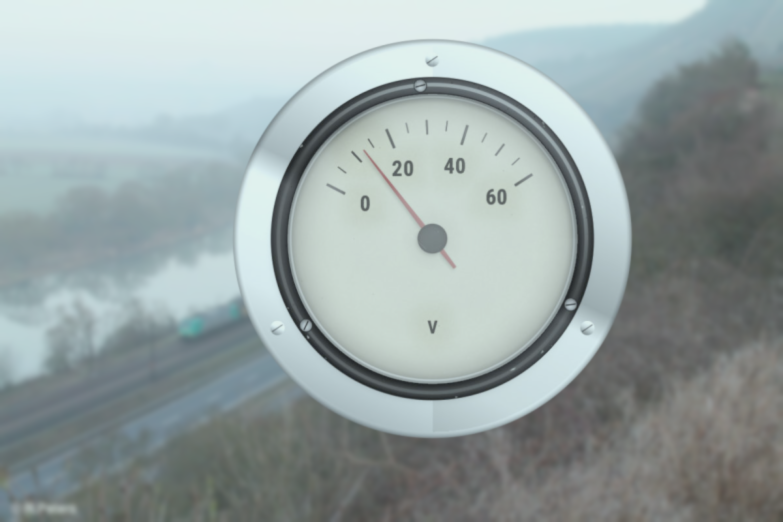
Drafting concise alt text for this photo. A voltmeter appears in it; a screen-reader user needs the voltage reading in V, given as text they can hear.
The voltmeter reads 12.5 V
